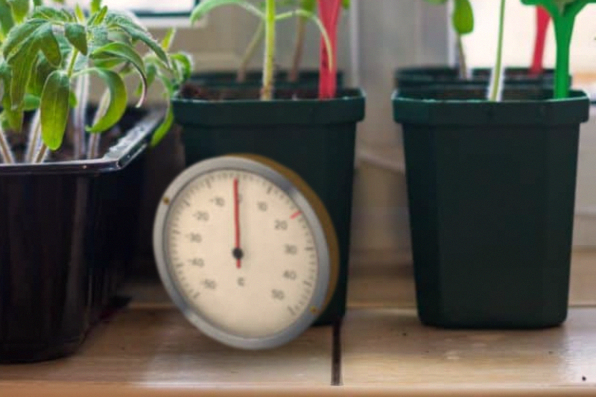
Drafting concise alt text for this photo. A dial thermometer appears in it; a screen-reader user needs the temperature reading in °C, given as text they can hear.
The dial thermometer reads 0 °C
